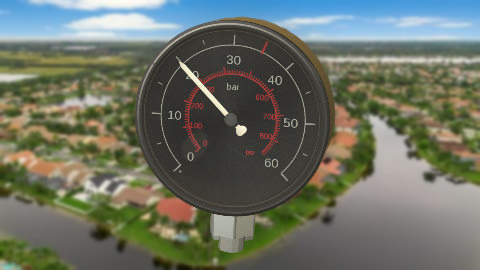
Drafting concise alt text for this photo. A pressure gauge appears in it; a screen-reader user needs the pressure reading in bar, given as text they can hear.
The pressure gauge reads 20 bar
